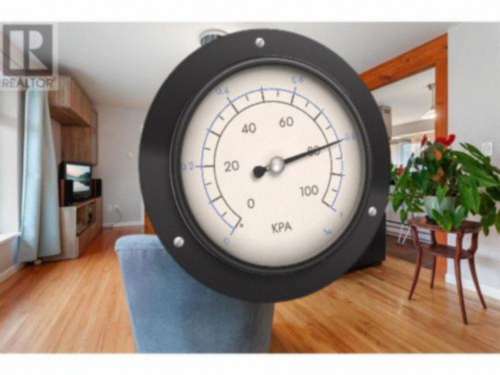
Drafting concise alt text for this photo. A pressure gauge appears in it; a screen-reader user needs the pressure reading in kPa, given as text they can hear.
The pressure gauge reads 80 kPa
